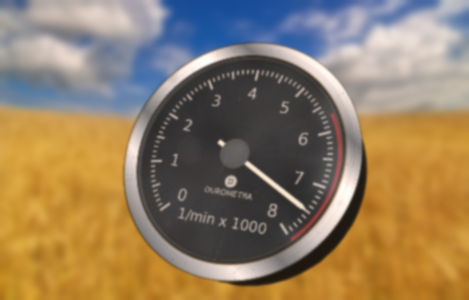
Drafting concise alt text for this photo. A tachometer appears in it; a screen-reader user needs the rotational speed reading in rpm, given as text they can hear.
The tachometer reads 7500 rpm
